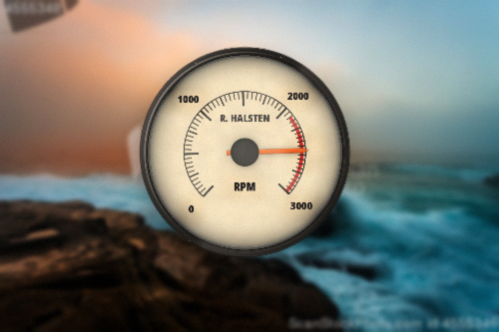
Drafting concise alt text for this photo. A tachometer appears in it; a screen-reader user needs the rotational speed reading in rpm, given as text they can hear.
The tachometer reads 2500 rpm
